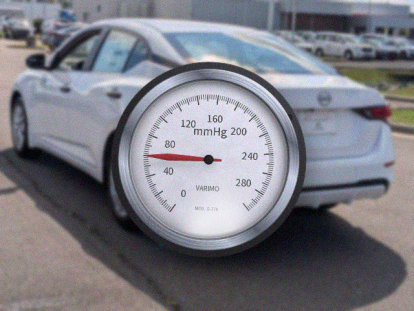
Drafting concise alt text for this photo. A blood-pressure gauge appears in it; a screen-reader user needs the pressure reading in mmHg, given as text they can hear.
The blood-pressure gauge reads 60 mmHg
